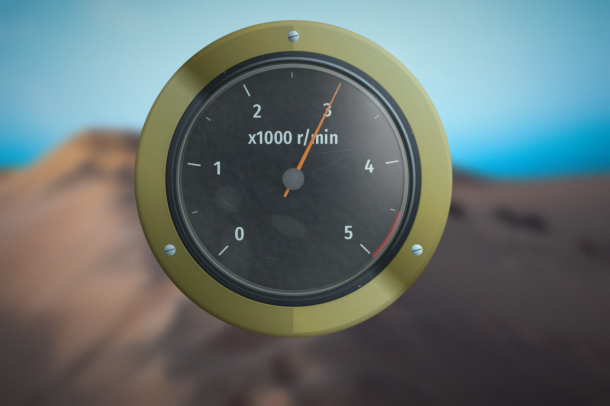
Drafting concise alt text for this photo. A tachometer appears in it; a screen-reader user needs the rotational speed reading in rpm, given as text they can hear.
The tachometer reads 3000 rpm
